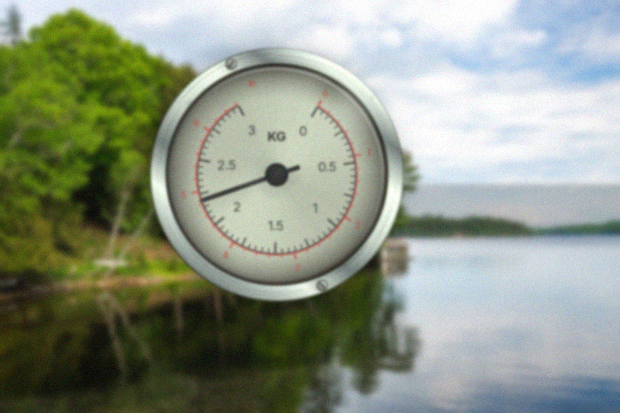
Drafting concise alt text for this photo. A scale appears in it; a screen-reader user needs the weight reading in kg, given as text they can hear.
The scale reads 2.2 kg
